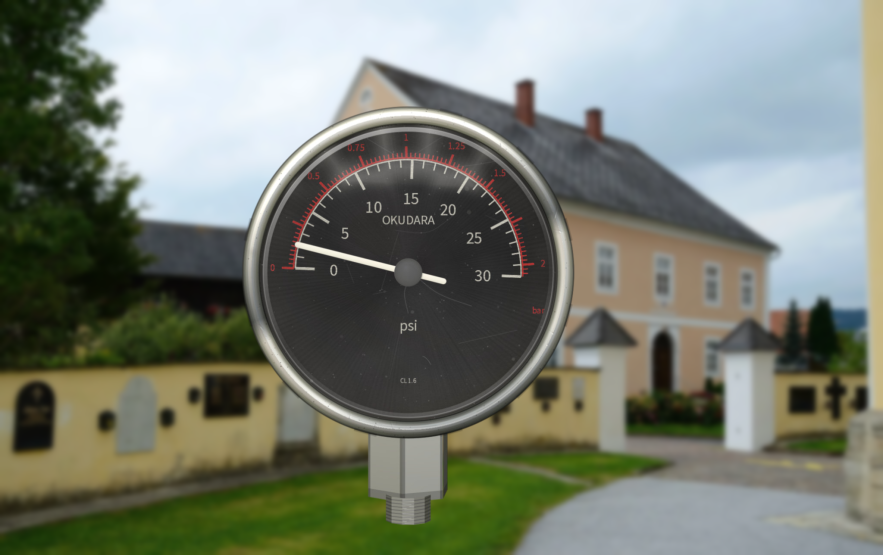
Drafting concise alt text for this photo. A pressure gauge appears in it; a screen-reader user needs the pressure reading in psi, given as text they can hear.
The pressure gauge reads 2 psi
